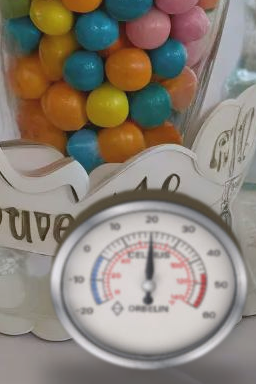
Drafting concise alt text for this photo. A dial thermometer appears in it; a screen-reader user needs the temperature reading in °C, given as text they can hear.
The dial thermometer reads 20 °C
